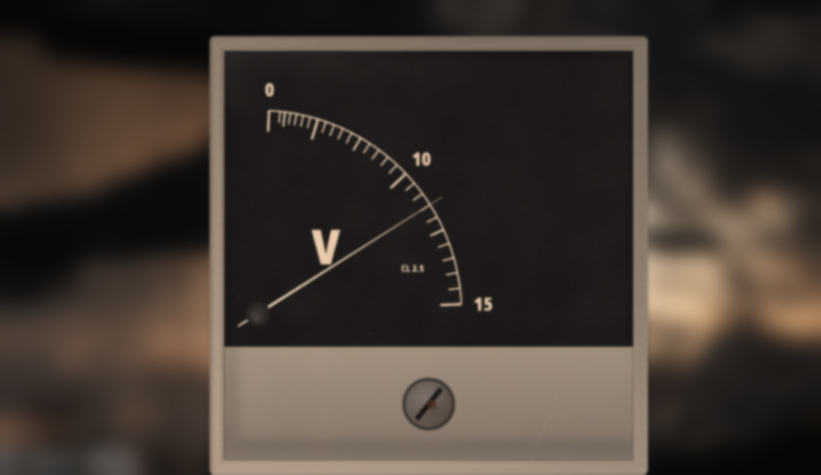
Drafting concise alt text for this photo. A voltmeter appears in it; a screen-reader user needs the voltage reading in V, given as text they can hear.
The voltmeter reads 11.5 V
